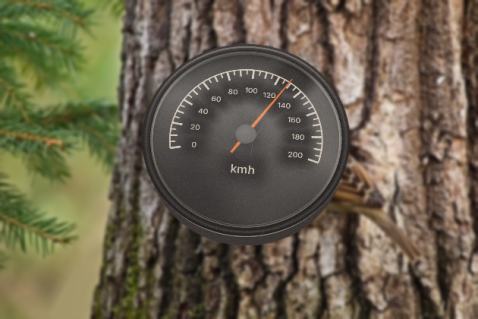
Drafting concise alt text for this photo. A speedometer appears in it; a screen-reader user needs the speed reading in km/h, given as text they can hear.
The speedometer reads 130 km/h
